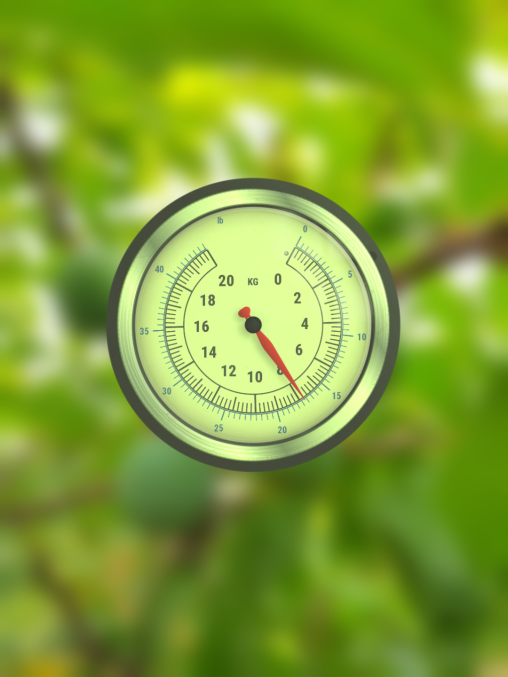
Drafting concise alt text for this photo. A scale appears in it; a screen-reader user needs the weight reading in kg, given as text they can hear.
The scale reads 7.8 kg
